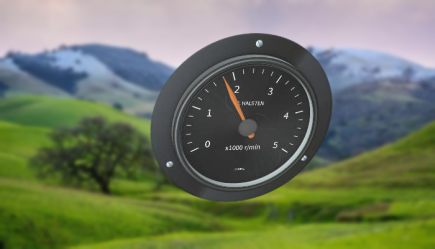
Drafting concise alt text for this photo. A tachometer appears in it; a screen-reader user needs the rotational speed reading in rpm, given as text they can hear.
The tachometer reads 1800 rpm
